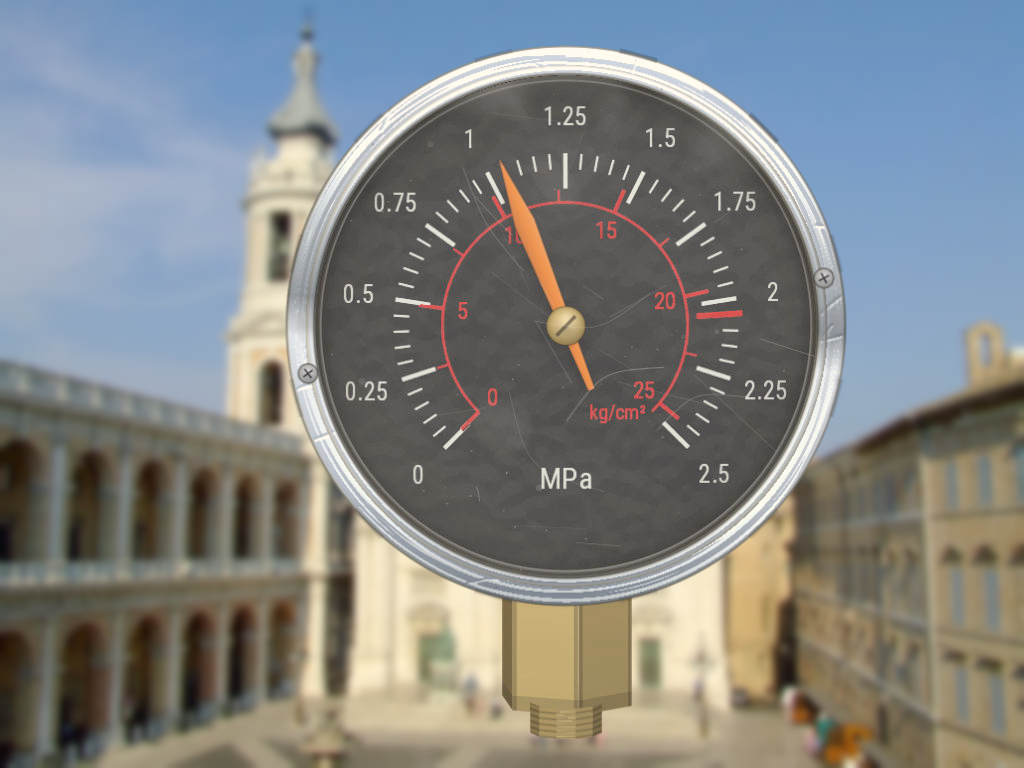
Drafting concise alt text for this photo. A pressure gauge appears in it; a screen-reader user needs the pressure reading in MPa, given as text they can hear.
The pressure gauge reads 1.05 MPa
